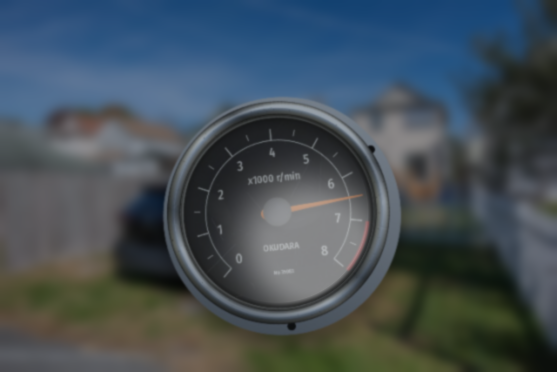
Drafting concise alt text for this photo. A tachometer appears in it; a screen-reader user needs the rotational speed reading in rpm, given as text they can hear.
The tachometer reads 6500 rpm
